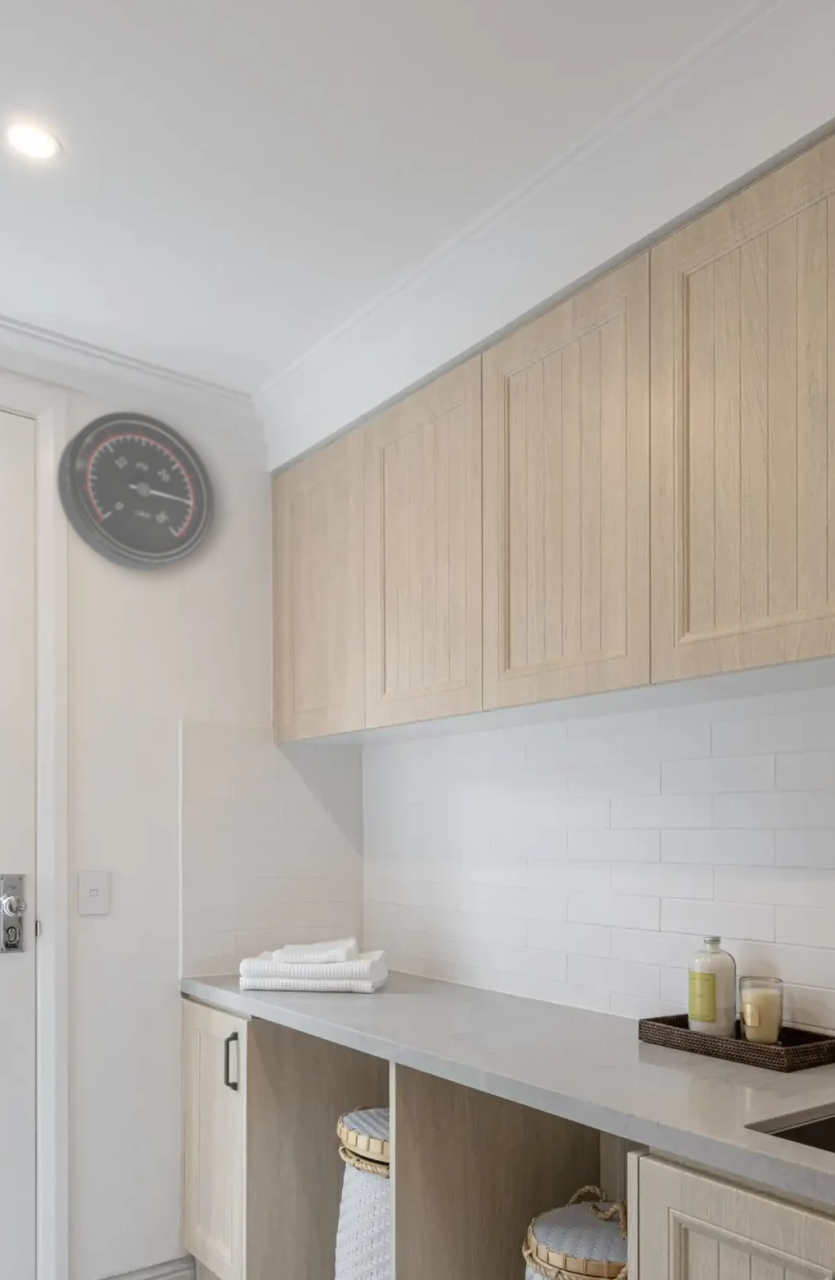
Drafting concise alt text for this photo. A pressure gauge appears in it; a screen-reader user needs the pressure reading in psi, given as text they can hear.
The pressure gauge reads 25 psi
